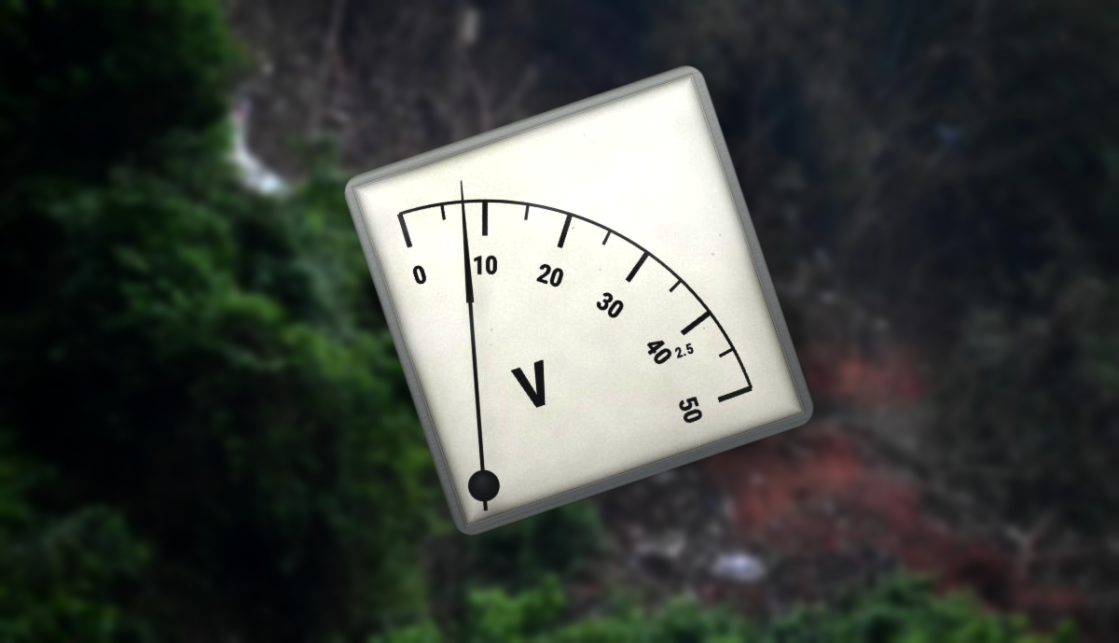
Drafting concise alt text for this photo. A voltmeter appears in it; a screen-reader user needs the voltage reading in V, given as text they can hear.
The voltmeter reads 7.5 V
